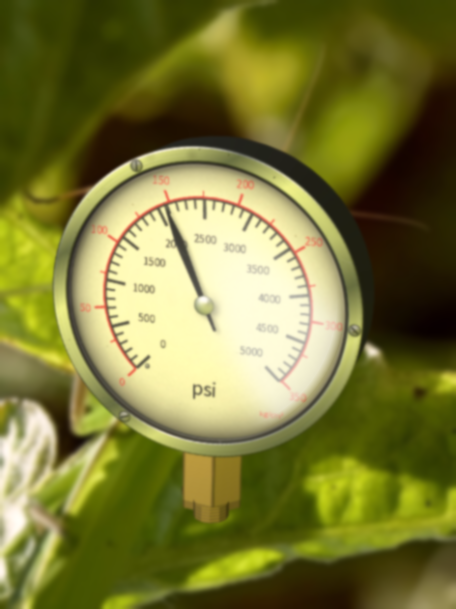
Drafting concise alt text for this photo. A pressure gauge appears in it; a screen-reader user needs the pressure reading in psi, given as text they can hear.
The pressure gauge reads 2100 psi
